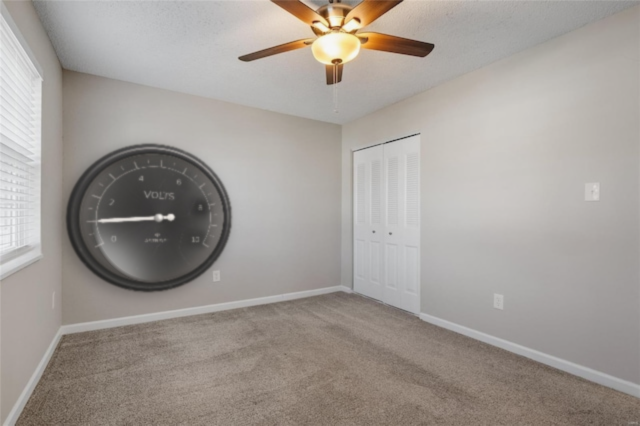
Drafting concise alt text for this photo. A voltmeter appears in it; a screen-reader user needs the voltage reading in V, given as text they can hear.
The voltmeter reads 1 V
